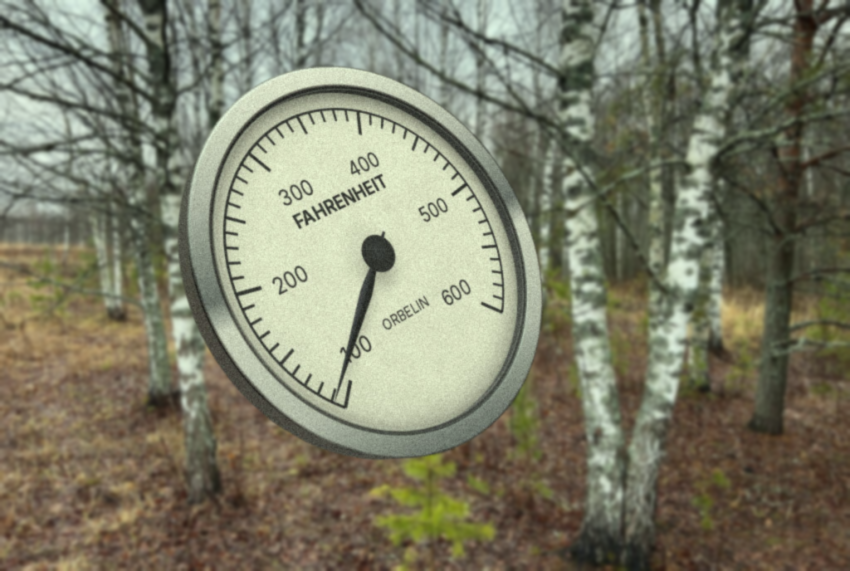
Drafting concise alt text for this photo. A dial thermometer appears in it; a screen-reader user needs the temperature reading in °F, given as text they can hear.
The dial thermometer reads 110 °F
